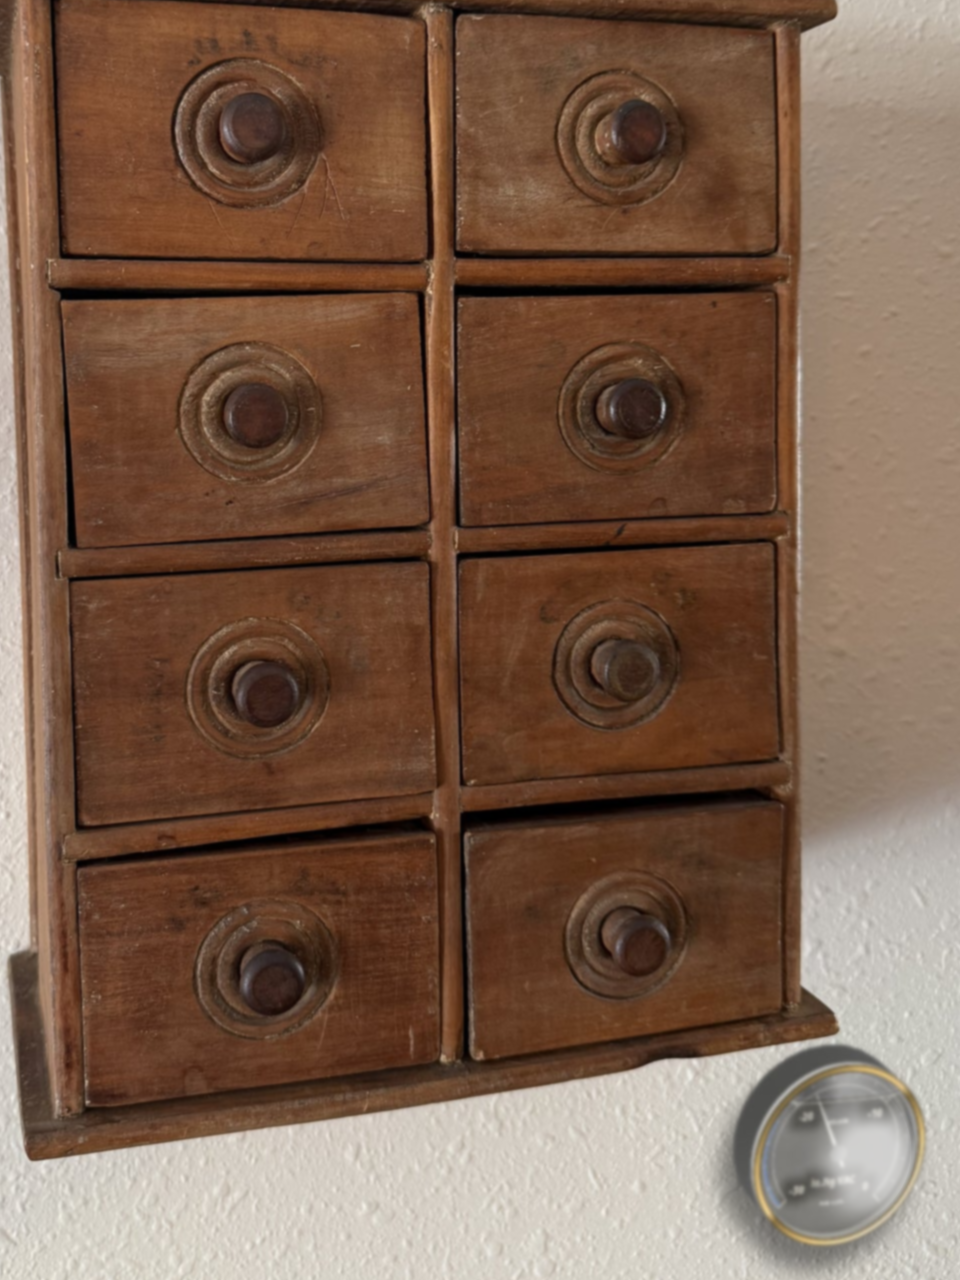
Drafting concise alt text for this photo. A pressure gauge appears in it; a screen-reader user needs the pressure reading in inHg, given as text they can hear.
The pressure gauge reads -18 inHg
